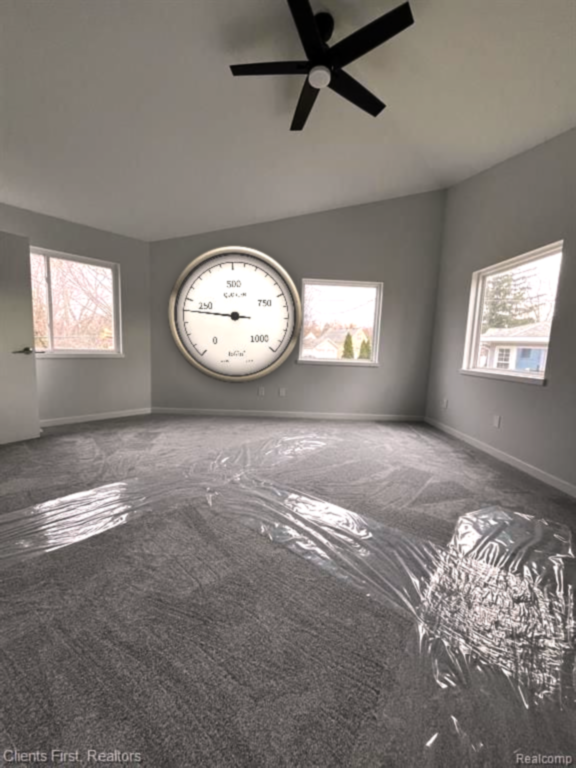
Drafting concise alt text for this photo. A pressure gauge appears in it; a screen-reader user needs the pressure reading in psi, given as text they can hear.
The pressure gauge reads 200 psi
